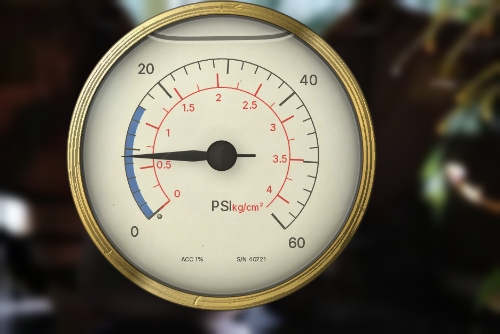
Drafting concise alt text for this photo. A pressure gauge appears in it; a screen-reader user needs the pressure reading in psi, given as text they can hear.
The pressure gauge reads 9 psi
